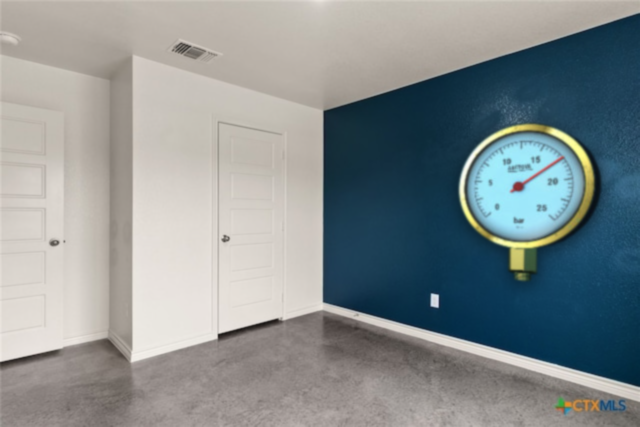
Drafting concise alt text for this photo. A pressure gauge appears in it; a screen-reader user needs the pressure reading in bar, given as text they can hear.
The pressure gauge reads 17.5 bar
